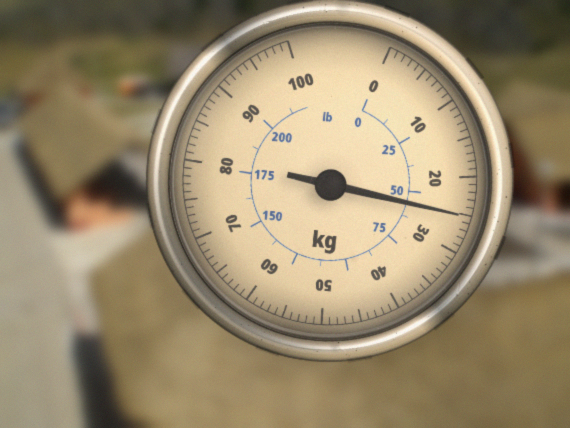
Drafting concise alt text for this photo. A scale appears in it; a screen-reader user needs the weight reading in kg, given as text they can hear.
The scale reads 25 kg
